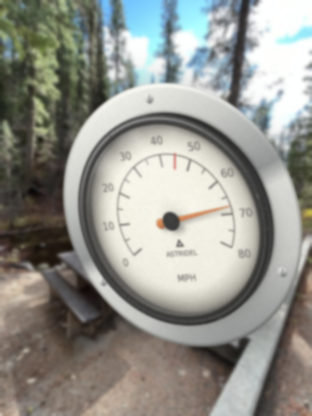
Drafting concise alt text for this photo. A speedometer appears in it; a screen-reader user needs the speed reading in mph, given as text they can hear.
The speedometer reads 67.5 mph
